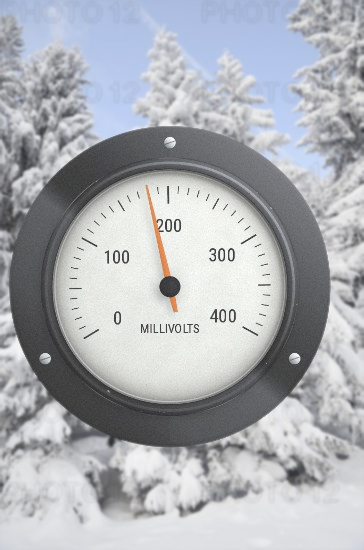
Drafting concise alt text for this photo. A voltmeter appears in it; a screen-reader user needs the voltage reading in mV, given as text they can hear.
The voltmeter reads 180 mV
